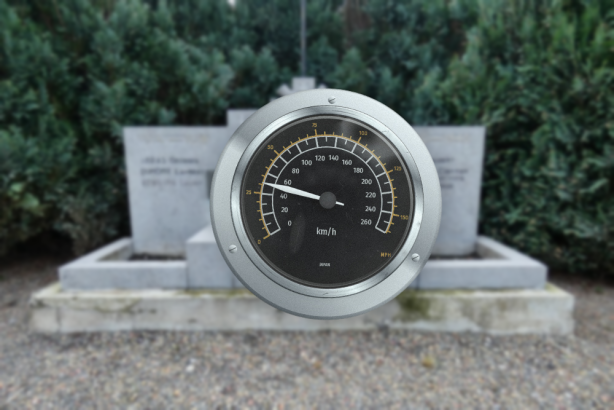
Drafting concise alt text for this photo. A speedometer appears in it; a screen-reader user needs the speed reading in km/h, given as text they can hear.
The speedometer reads 50 km/h
